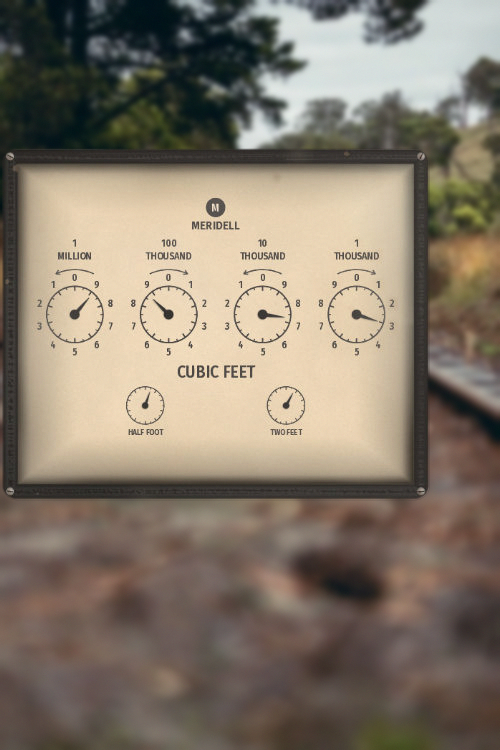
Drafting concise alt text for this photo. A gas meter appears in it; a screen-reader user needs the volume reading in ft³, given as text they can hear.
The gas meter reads 887300 ft³
